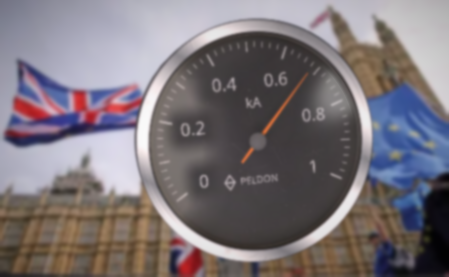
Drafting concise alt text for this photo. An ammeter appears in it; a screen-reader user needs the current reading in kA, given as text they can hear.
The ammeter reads 0.68 kA
